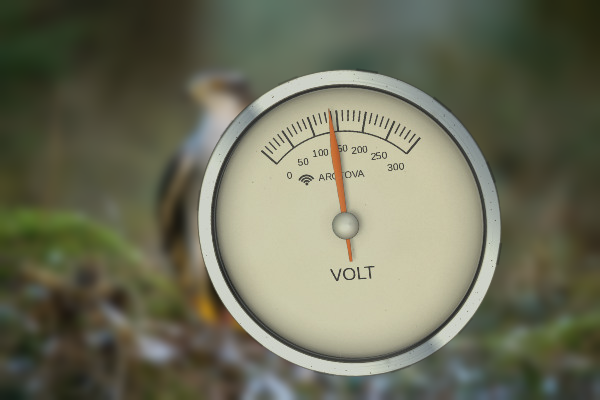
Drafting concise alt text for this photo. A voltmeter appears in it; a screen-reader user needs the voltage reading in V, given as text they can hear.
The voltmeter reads 140 V
